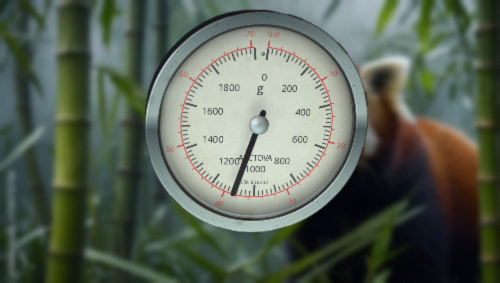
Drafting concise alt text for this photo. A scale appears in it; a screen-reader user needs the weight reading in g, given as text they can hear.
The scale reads 1100 g
